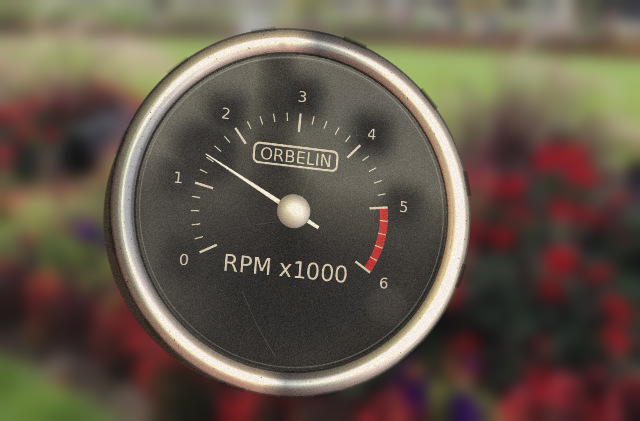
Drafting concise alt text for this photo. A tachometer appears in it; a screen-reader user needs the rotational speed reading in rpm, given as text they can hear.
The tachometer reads 1400 rpm
